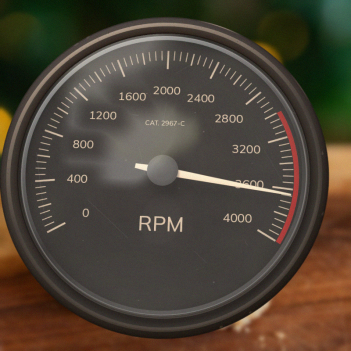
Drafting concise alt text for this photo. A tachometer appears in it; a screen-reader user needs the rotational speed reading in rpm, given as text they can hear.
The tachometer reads 3650 rpm
